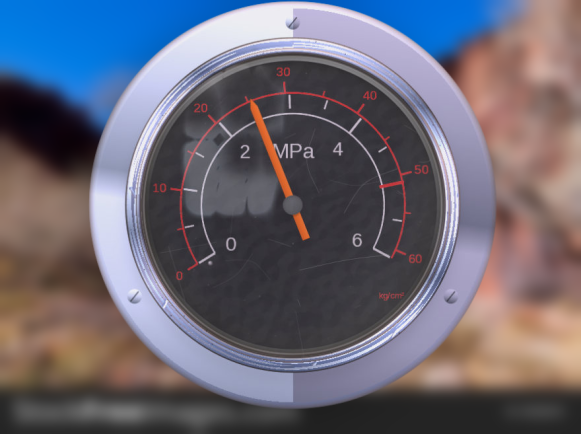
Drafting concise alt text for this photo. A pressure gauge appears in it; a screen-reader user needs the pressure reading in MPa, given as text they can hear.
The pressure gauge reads 2.5 MPa
